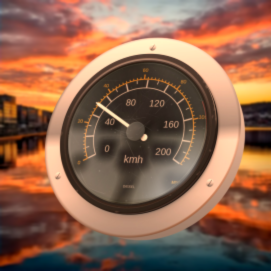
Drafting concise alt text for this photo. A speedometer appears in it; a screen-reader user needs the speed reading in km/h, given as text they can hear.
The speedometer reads 50 km/h
